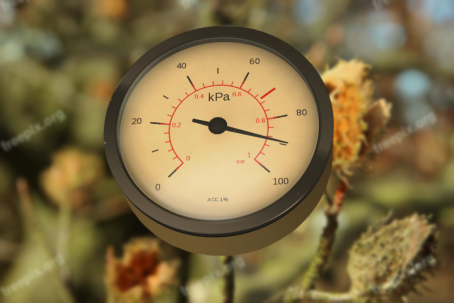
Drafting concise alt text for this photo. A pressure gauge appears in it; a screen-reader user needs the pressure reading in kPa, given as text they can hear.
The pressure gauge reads 90 kPa
